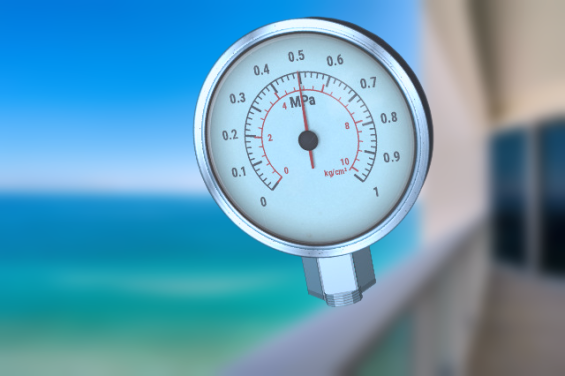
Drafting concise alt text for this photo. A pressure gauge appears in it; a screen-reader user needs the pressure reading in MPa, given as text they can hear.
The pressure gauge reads 0.5 MPa
